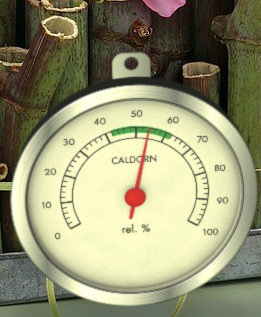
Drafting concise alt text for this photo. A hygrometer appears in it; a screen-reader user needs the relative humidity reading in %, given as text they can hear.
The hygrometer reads 54 %
